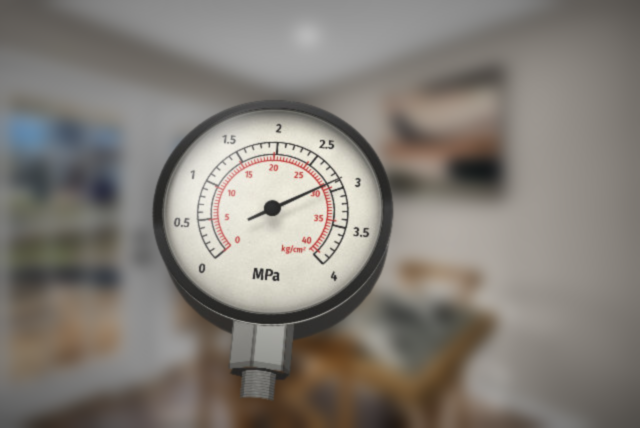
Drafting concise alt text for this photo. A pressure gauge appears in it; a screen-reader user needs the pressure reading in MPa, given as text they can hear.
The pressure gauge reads 2.9 MPa
